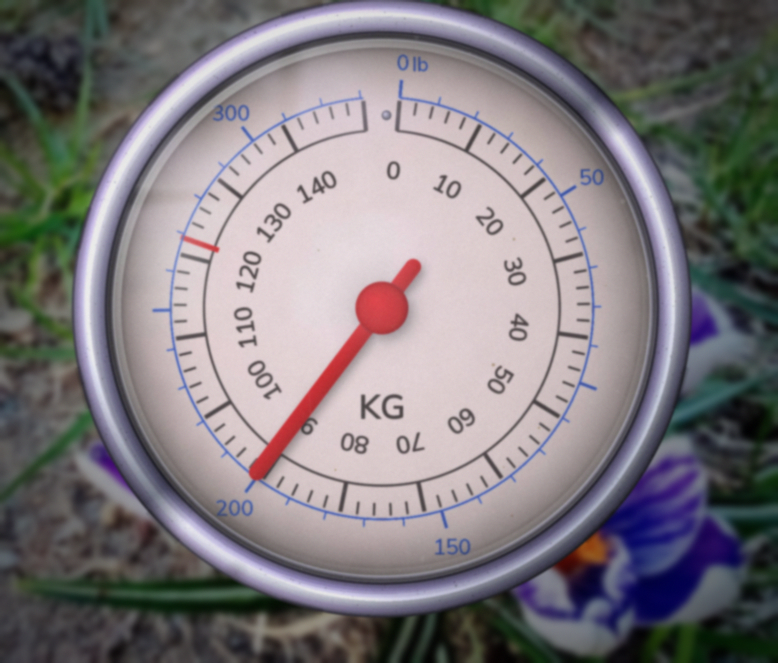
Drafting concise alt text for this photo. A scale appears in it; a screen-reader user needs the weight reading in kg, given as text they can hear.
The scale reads 91 kg
